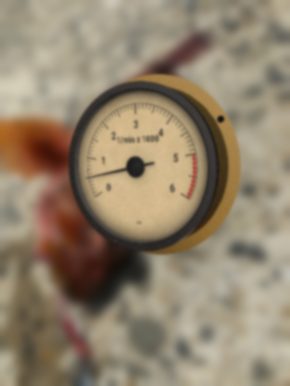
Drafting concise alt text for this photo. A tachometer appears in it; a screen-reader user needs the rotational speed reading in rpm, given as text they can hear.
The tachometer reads 500 rpm
